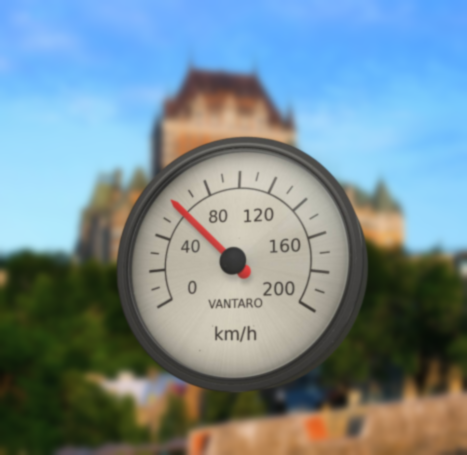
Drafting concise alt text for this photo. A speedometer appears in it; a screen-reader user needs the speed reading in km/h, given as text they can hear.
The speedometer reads 60 km/h
